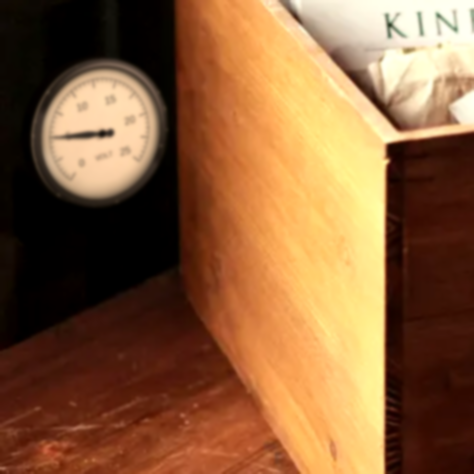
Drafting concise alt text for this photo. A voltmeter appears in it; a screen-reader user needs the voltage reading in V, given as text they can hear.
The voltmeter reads 5 V
